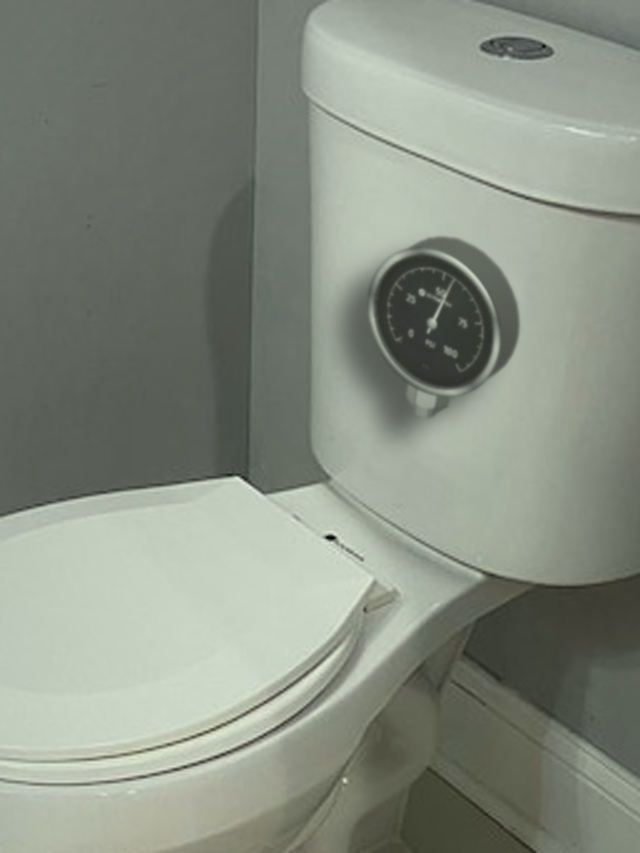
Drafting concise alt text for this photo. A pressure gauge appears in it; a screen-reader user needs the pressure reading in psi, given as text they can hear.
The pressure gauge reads 55 psi
